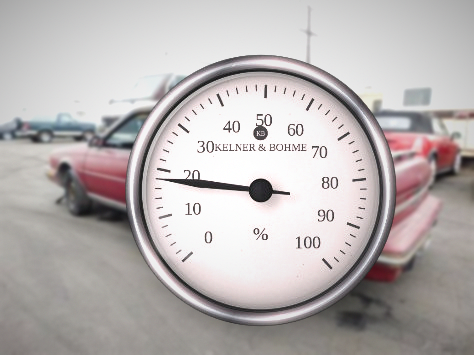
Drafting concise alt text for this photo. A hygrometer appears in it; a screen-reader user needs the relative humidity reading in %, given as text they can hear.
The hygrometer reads 18 %
